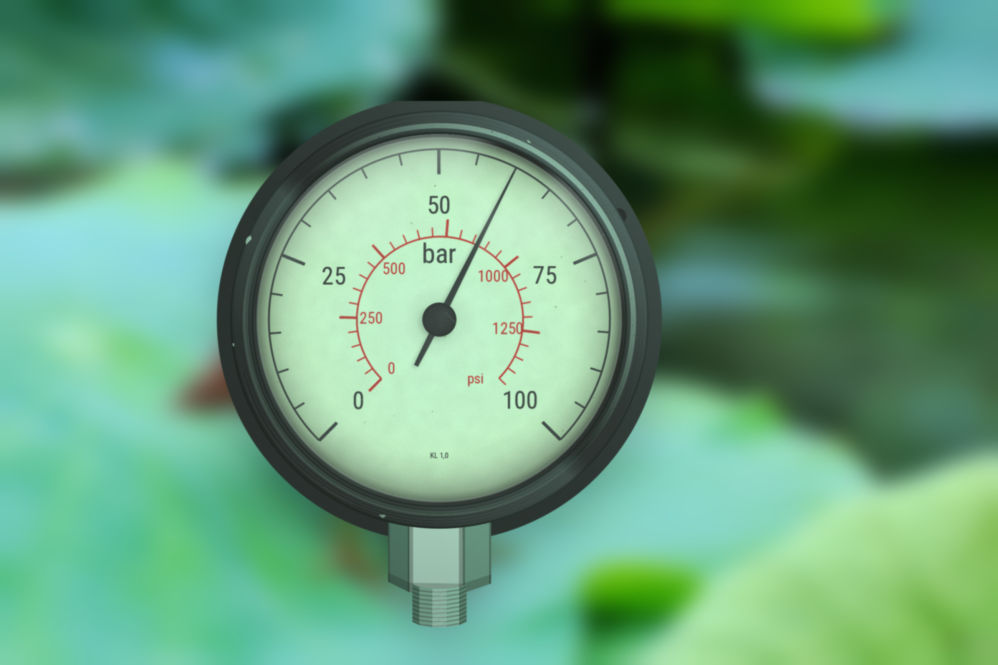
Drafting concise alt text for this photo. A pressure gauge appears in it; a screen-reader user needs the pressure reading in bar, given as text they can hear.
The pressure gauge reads 60 bar
